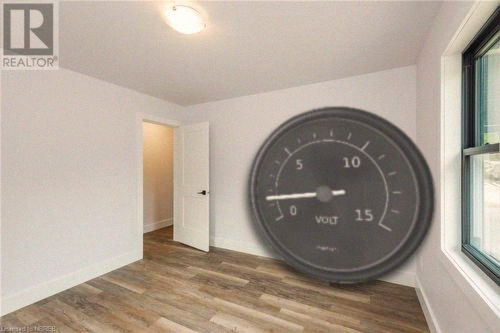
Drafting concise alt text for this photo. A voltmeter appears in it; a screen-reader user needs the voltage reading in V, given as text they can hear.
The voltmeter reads 1.5 V
